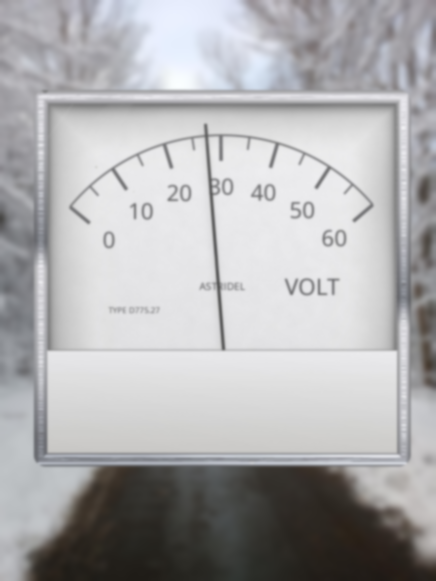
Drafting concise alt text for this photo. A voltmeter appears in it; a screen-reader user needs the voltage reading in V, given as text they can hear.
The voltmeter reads 27.5 V
